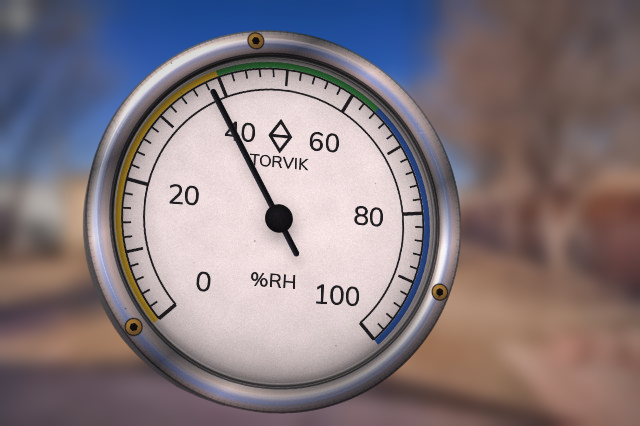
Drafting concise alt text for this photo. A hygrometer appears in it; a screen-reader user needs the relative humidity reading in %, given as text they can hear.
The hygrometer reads 38 %
